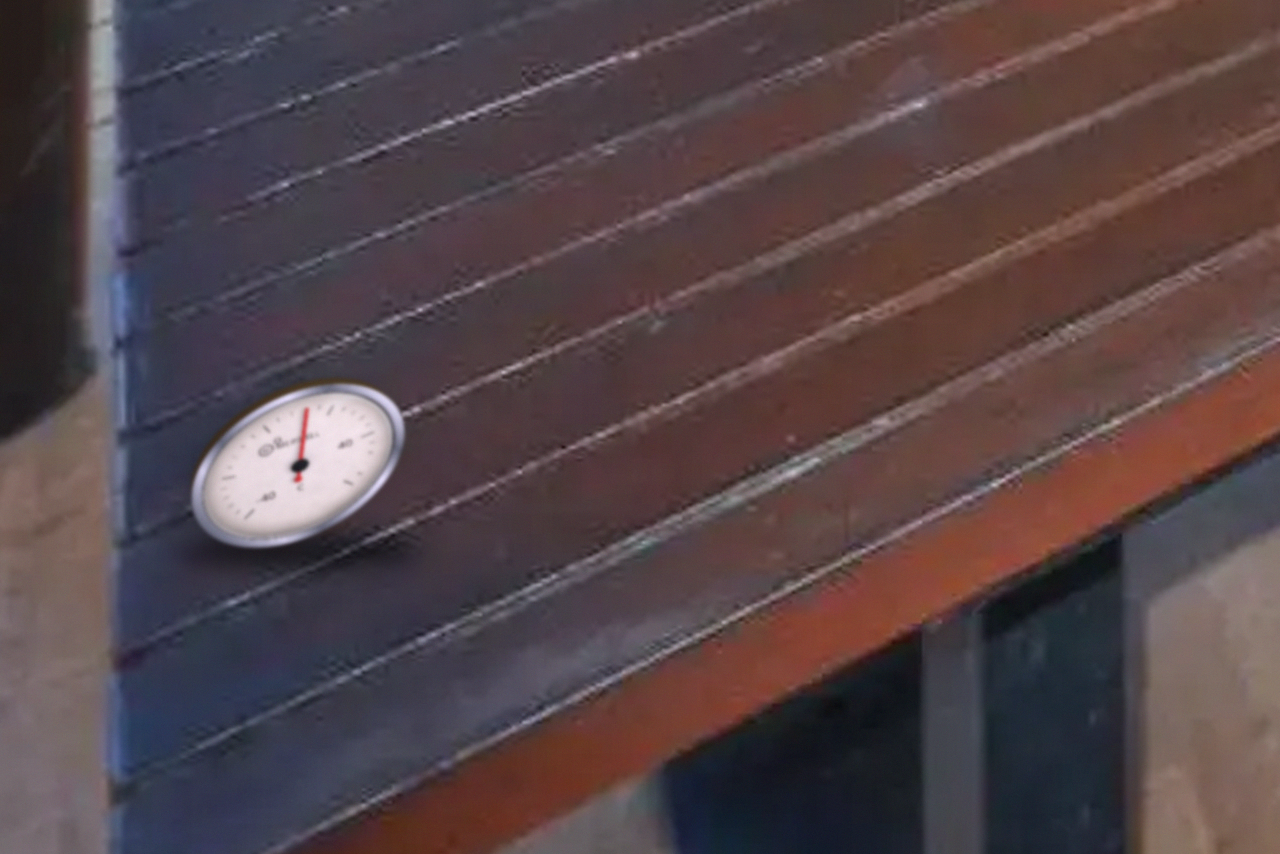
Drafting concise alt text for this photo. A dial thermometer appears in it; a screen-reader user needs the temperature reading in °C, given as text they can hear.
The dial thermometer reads 12 °C
